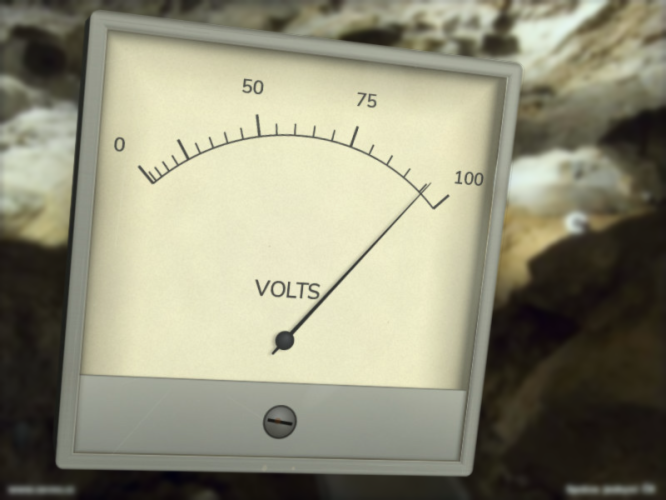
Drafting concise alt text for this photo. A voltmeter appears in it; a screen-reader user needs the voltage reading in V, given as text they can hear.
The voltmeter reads 95 V
